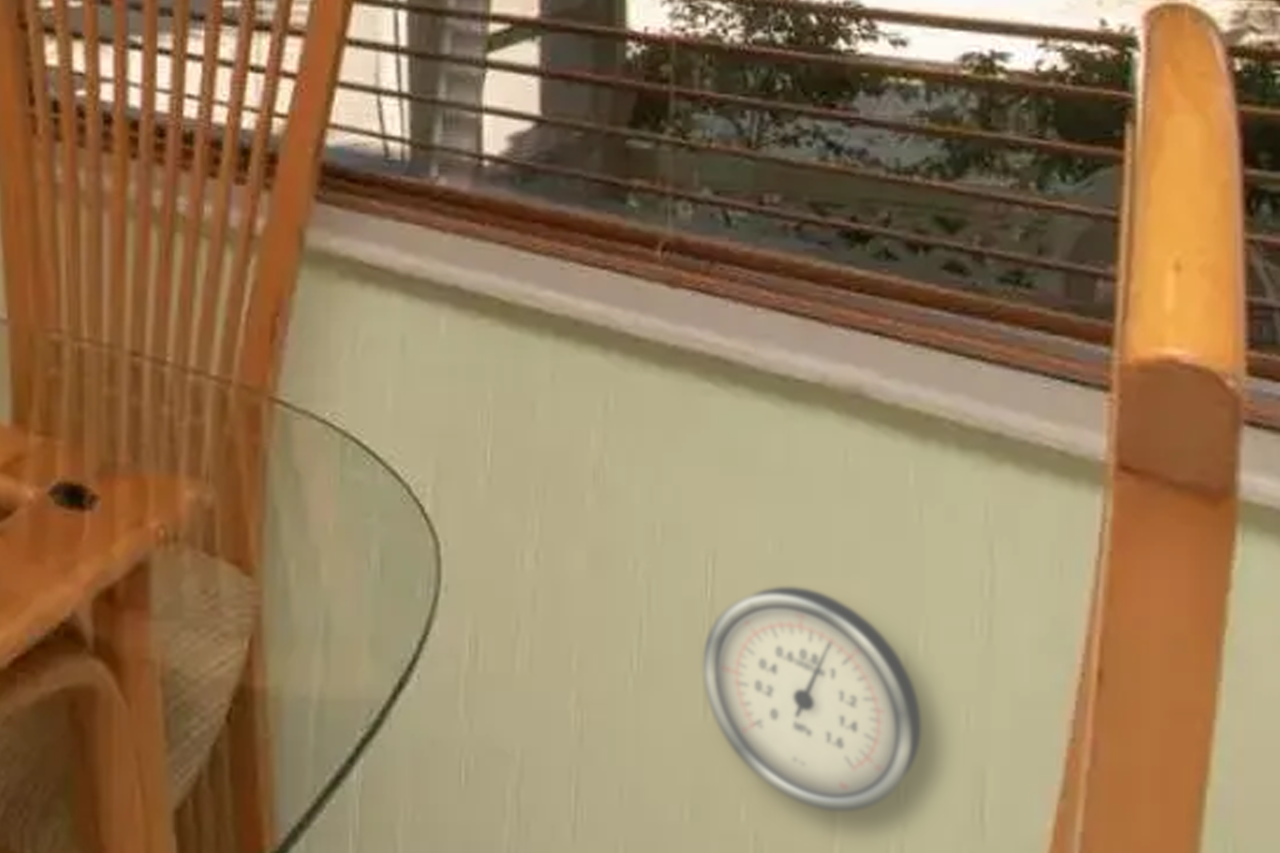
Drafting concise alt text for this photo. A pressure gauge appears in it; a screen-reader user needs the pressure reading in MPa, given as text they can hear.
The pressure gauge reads 0.9 MPa
